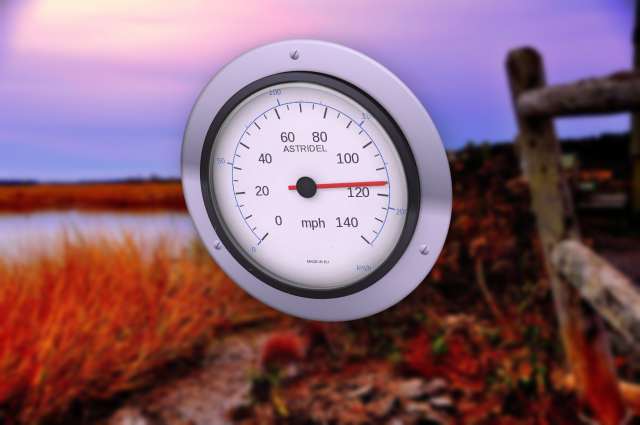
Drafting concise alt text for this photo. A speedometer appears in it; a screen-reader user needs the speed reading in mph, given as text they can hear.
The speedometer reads 115 mph
